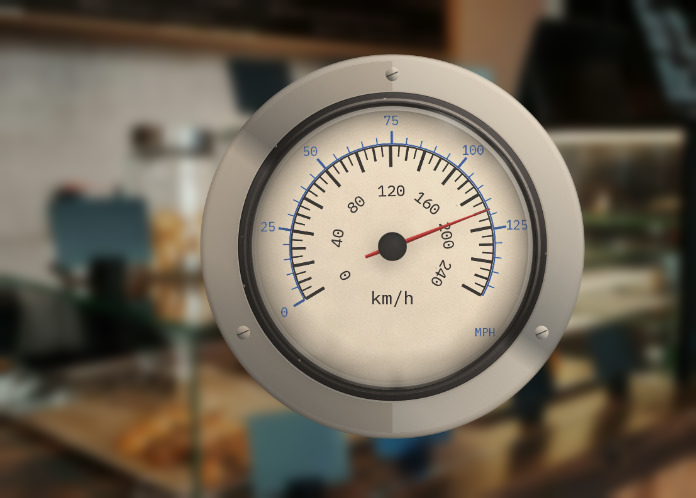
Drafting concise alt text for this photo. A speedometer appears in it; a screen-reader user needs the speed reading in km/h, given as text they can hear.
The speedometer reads 190 km/h
